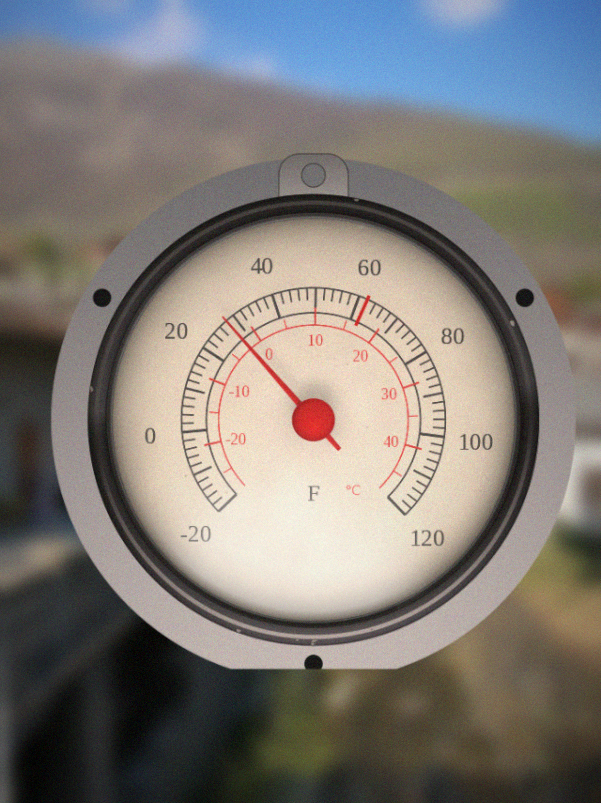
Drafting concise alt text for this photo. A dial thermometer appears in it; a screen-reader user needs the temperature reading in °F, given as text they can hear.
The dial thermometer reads 28 °F
